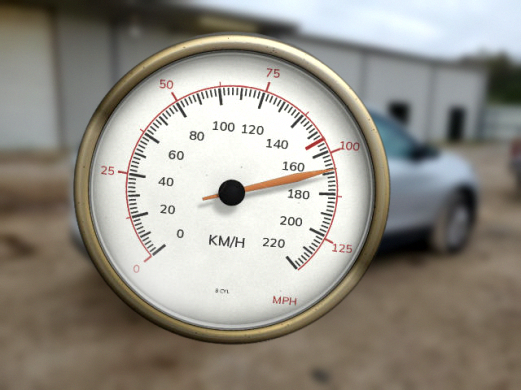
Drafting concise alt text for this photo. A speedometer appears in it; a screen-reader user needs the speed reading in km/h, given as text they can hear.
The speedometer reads 168 km/h
